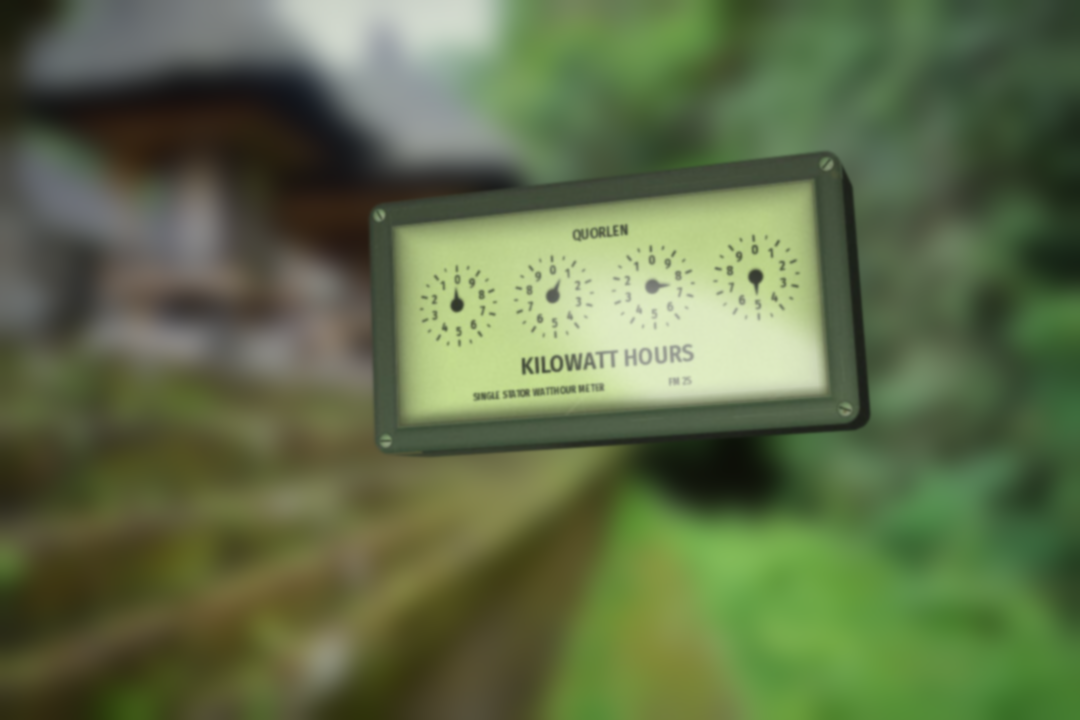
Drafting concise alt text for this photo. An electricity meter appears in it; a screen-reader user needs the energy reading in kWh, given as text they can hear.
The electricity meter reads 75 kWh
